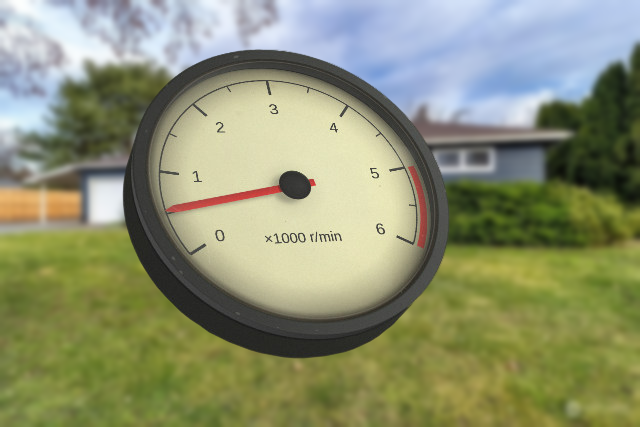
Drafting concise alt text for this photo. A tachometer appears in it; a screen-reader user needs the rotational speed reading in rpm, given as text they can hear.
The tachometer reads 500 rpm
